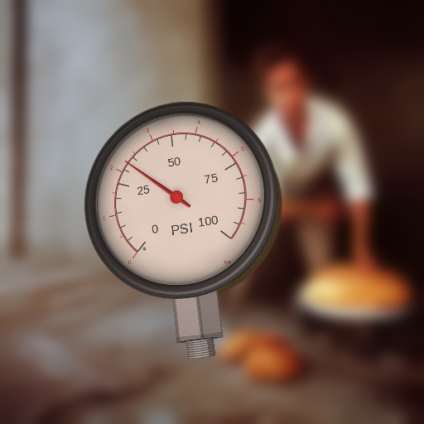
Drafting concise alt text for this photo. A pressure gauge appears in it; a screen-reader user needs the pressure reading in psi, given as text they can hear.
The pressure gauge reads 32.5 psi
